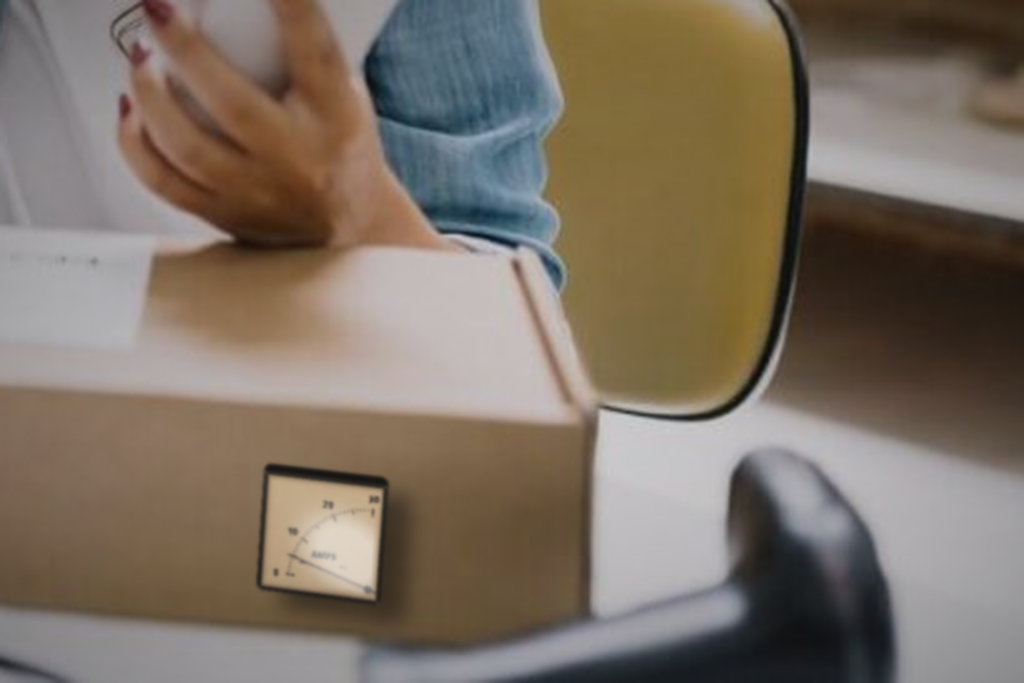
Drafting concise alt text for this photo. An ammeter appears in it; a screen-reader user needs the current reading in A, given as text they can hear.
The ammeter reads 5 A
